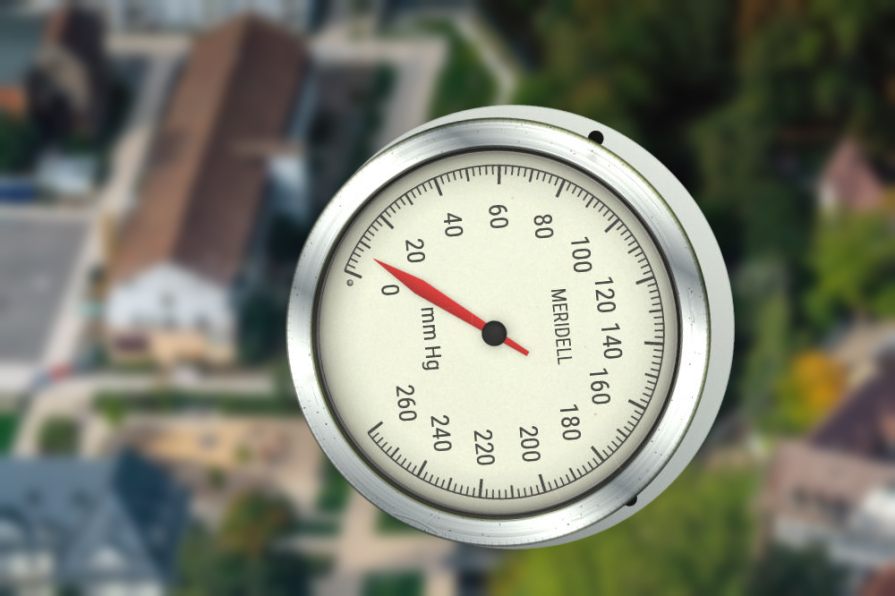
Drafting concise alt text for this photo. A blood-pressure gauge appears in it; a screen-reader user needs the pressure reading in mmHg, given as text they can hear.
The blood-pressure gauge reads 8 mmHg
